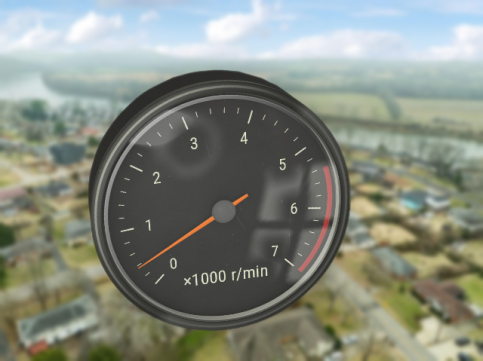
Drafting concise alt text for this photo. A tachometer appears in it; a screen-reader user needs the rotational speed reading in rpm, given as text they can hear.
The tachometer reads 400 rpm
